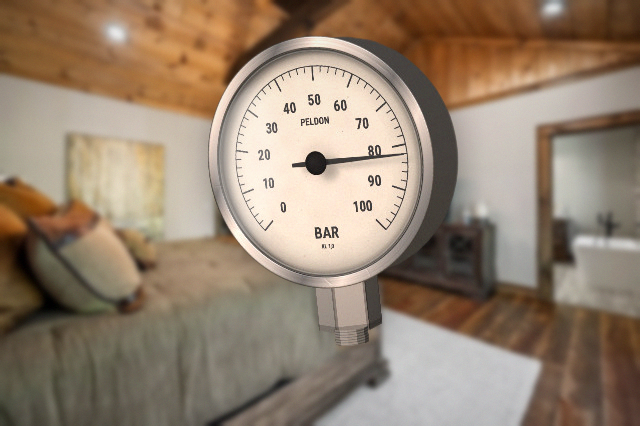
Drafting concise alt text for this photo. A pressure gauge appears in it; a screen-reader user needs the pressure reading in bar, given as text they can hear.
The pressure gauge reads 82 bar
